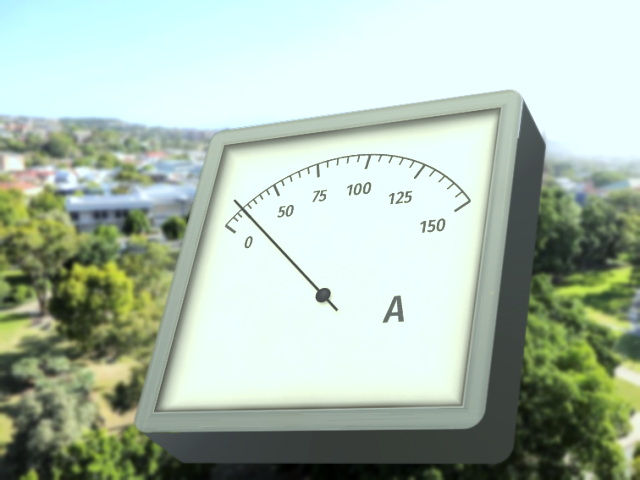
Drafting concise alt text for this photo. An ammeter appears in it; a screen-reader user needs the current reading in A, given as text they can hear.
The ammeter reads 25 A
